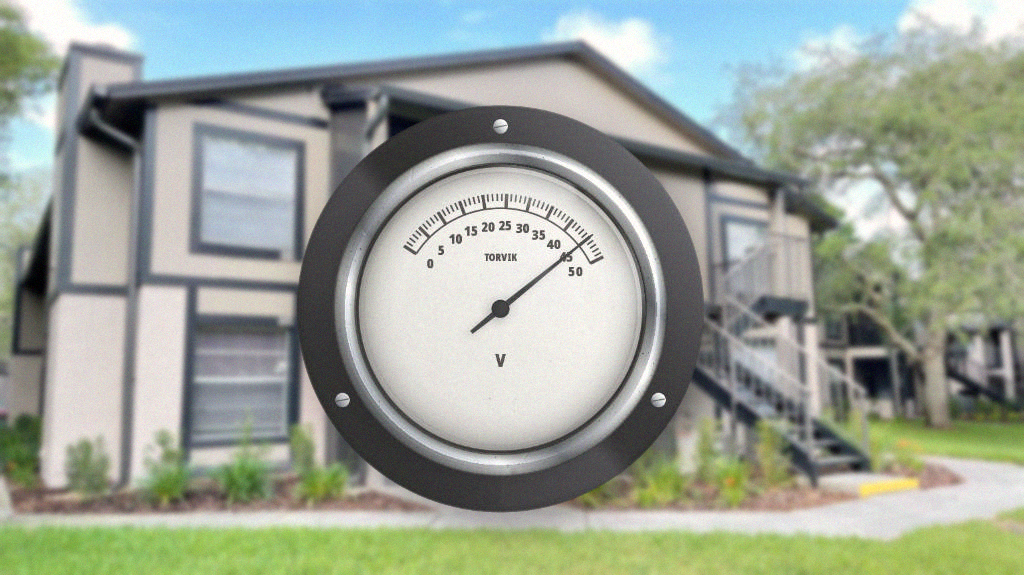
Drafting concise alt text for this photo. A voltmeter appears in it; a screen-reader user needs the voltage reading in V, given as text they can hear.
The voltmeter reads 45 V
